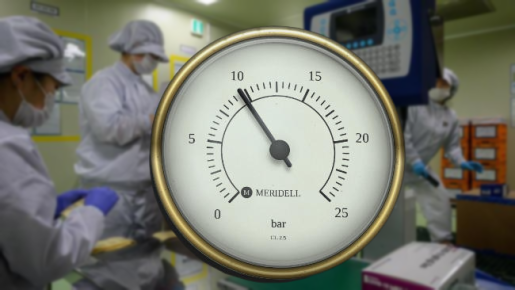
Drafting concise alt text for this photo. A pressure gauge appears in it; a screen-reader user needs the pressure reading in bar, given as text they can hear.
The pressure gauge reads 9.5 bar
